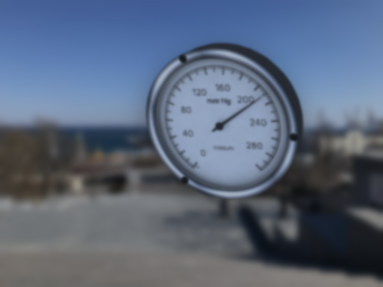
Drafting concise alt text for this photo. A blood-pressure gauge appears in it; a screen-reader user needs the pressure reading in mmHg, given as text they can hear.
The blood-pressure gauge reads 210 mmHg
